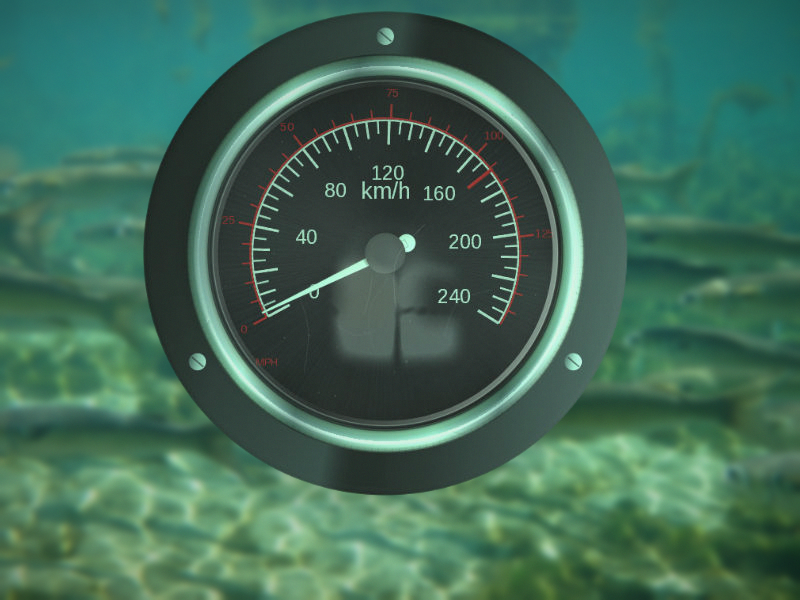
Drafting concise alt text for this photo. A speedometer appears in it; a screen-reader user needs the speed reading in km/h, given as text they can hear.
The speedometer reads 2.5 km/h
